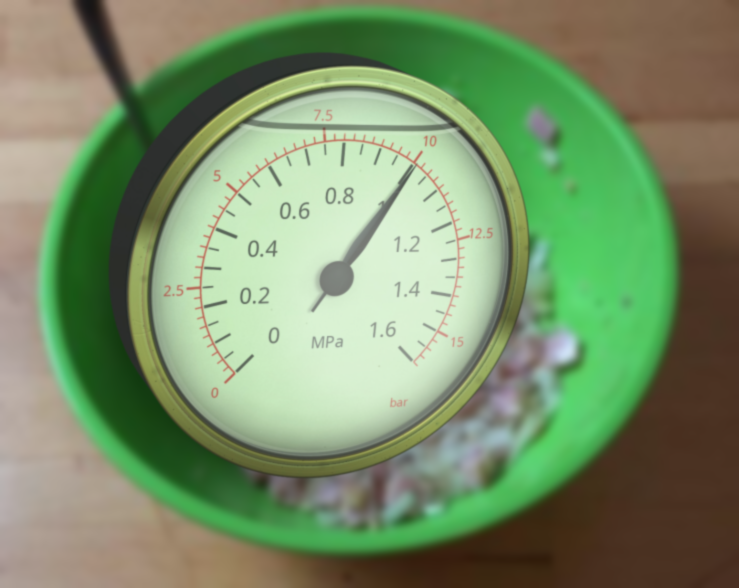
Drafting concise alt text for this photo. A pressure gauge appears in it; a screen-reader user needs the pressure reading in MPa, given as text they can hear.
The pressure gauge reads 1 MPa
